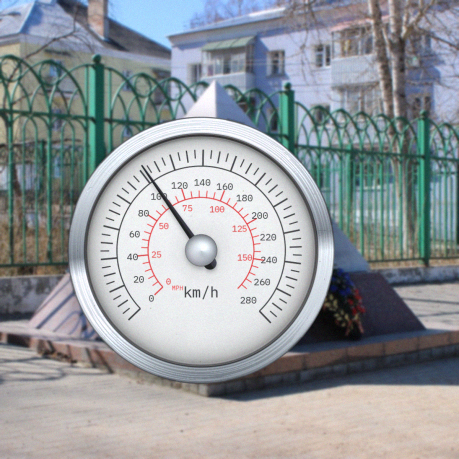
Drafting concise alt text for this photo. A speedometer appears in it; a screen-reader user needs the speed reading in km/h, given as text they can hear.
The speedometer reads 102.5 km/h
